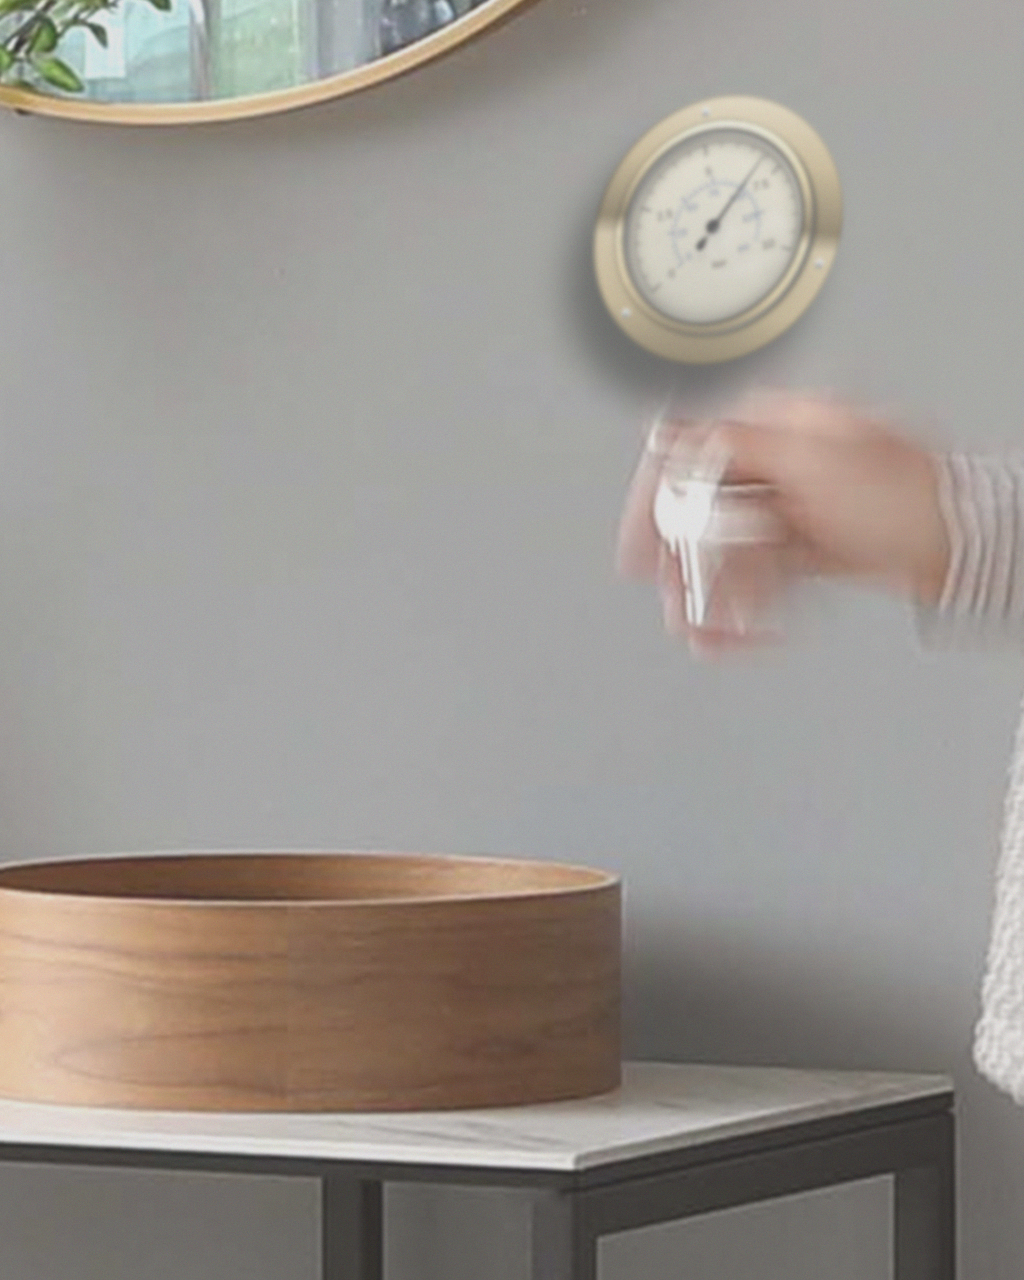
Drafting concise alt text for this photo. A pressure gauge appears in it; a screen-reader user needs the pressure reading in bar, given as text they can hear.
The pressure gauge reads 7 bar
